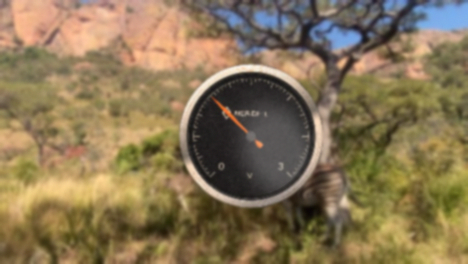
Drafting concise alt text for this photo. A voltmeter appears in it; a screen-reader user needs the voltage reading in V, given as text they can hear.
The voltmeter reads 1 V
